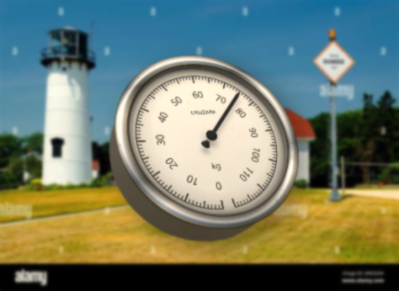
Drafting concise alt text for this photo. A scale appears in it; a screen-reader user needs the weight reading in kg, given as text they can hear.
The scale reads 75 kg
